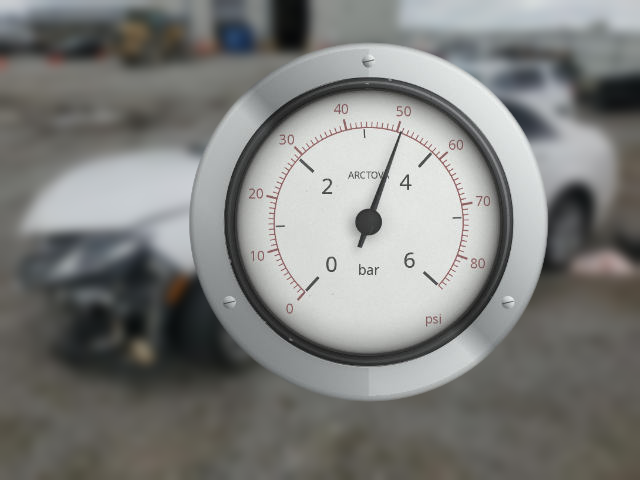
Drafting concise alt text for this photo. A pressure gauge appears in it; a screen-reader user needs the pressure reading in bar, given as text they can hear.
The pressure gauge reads 3.5 bar
